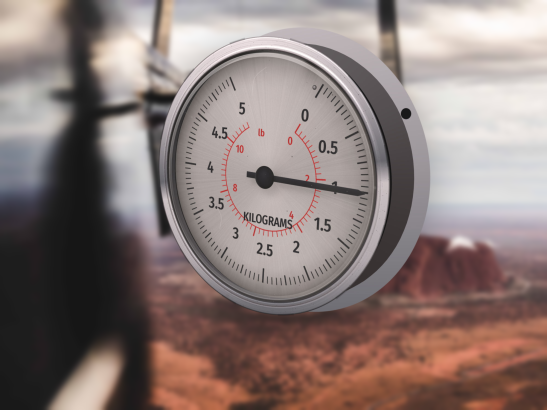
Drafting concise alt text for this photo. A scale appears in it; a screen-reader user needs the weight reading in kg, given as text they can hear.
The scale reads 1 kg
